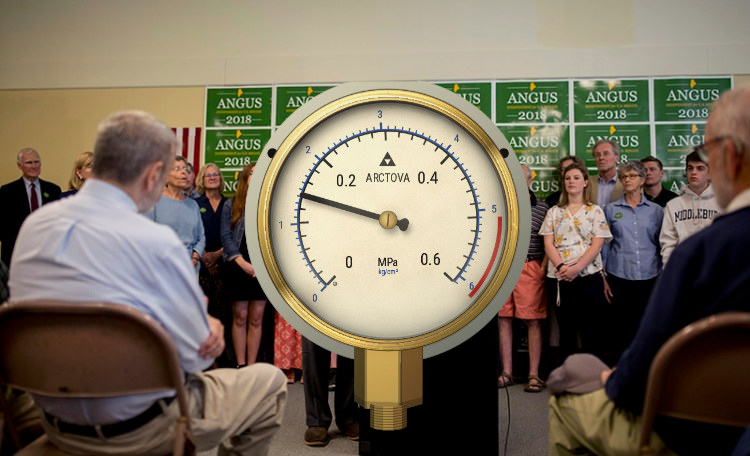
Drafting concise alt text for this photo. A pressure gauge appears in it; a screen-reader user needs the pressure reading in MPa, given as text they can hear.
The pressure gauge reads 0.14 MPa
